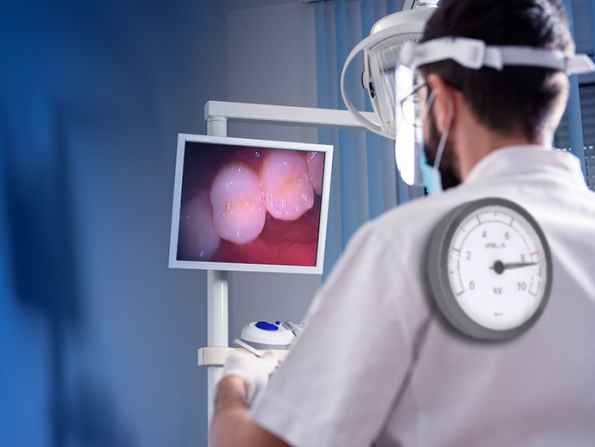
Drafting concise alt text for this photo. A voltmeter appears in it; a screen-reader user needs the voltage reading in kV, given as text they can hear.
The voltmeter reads 8.5 kV
